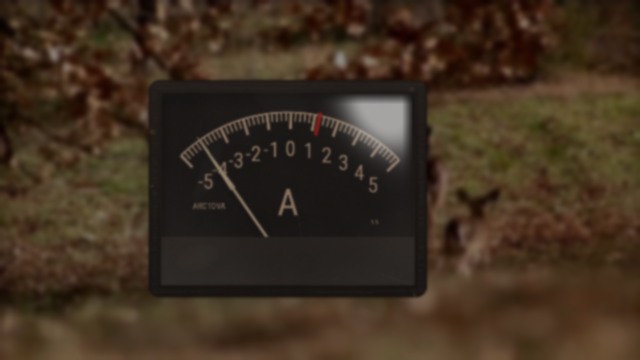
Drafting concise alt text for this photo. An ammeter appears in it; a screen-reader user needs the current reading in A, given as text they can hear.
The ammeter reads -4 A
